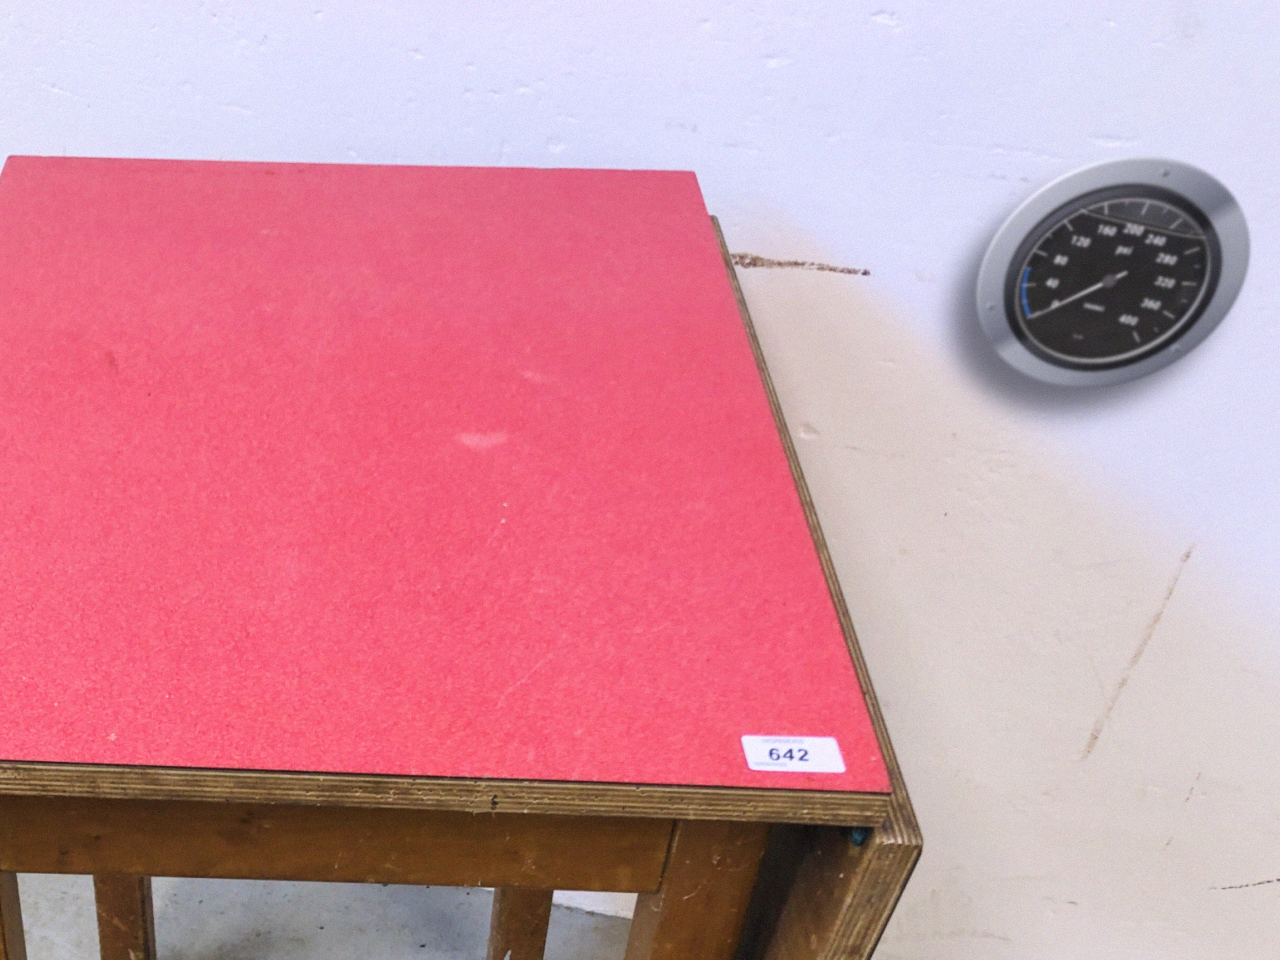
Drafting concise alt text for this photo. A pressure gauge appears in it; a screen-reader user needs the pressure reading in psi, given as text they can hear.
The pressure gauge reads 0 psi
